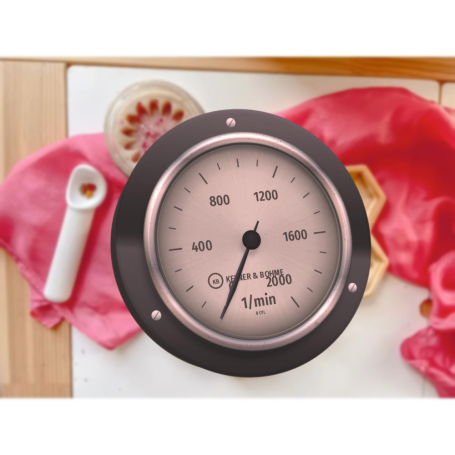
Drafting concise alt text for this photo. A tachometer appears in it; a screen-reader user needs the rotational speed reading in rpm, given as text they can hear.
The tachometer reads 0 rpm
